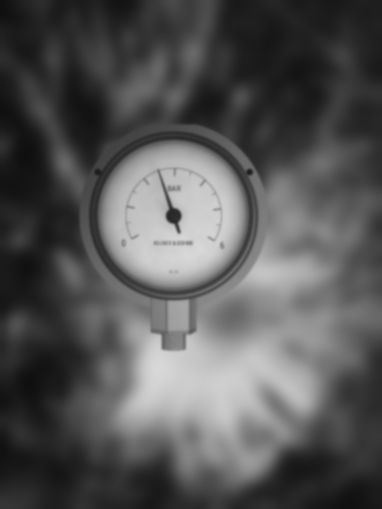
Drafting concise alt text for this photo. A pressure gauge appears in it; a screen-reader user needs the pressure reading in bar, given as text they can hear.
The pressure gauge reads 2.5 bar
